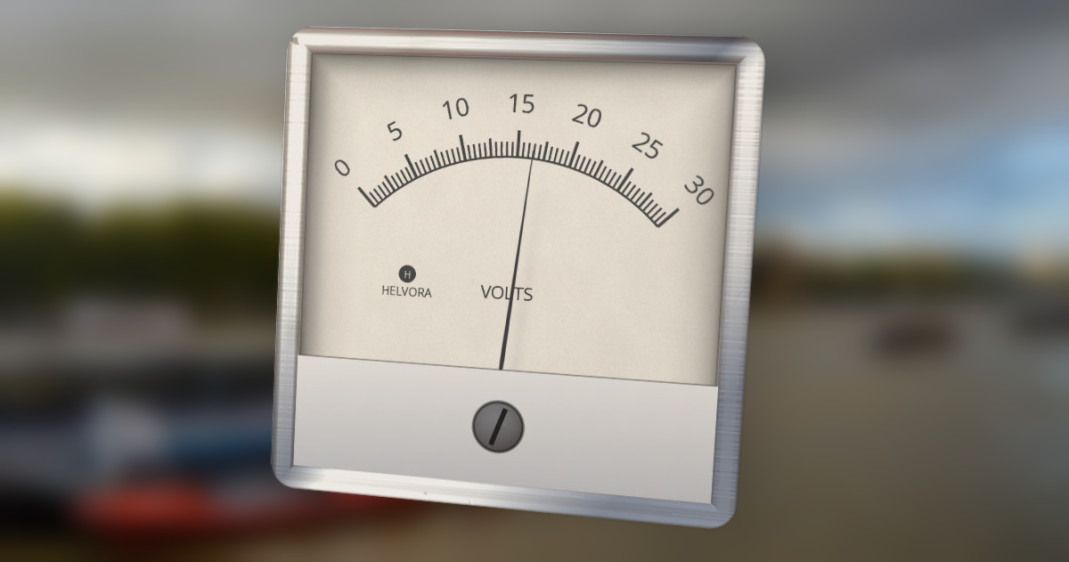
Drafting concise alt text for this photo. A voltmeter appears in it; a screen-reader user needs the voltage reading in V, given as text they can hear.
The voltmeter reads 16.5 V
